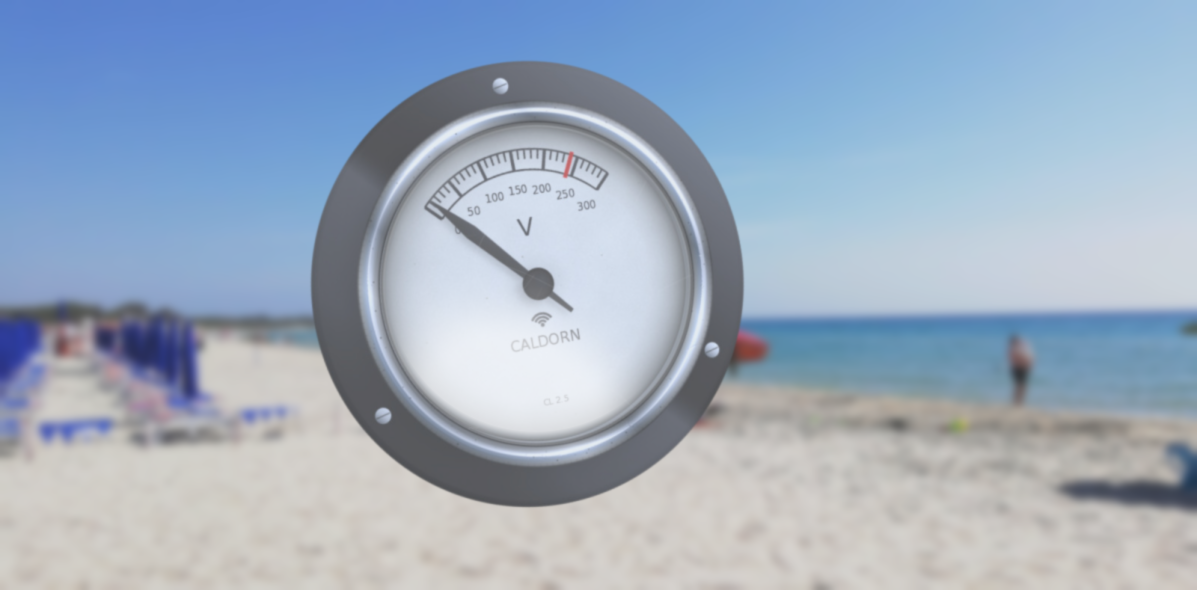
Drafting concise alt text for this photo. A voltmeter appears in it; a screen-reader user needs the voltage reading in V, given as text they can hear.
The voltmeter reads 10 V
